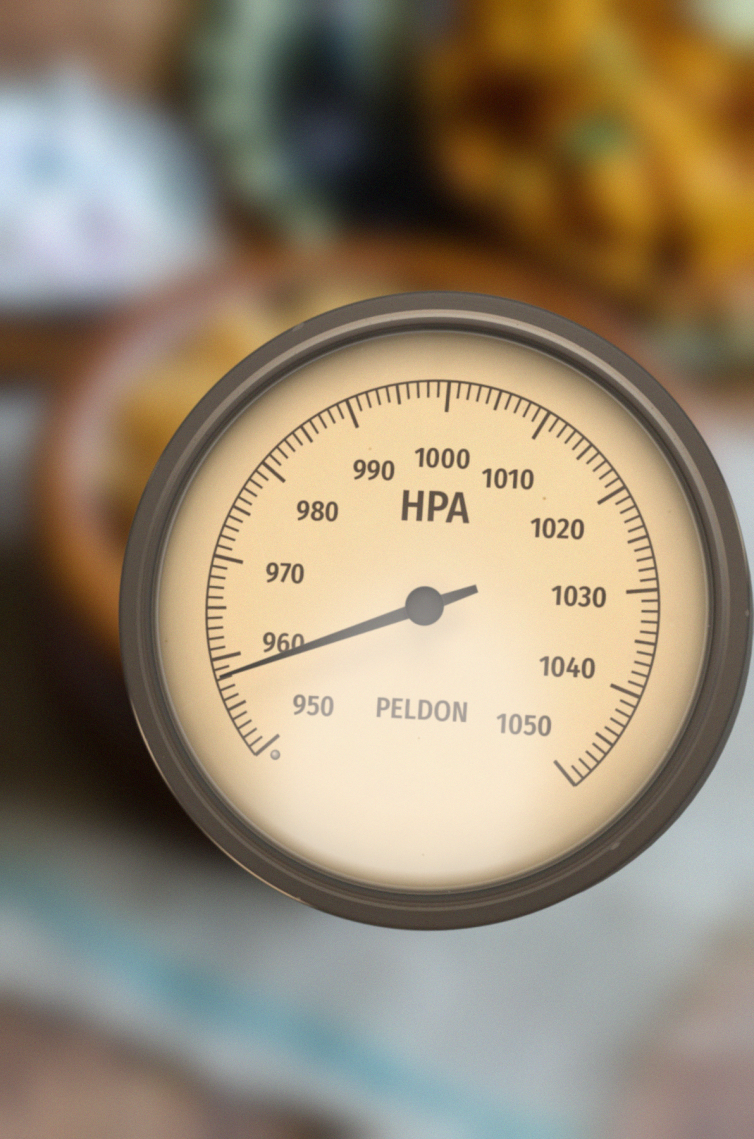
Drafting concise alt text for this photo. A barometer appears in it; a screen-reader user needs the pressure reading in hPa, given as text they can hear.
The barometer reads 958 hPa
